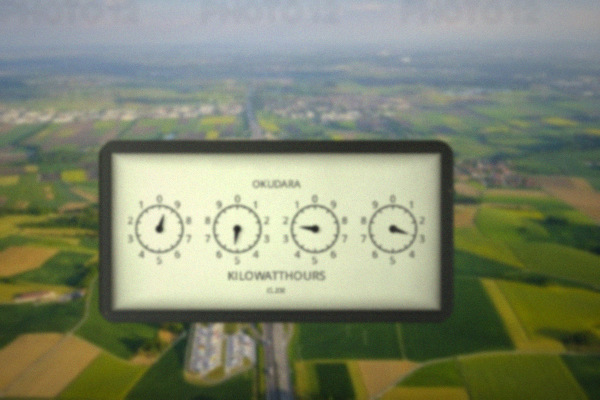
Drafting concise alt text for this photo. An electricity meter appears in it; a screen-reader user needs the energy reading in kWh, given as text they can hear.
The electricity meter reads 9523 kWh
